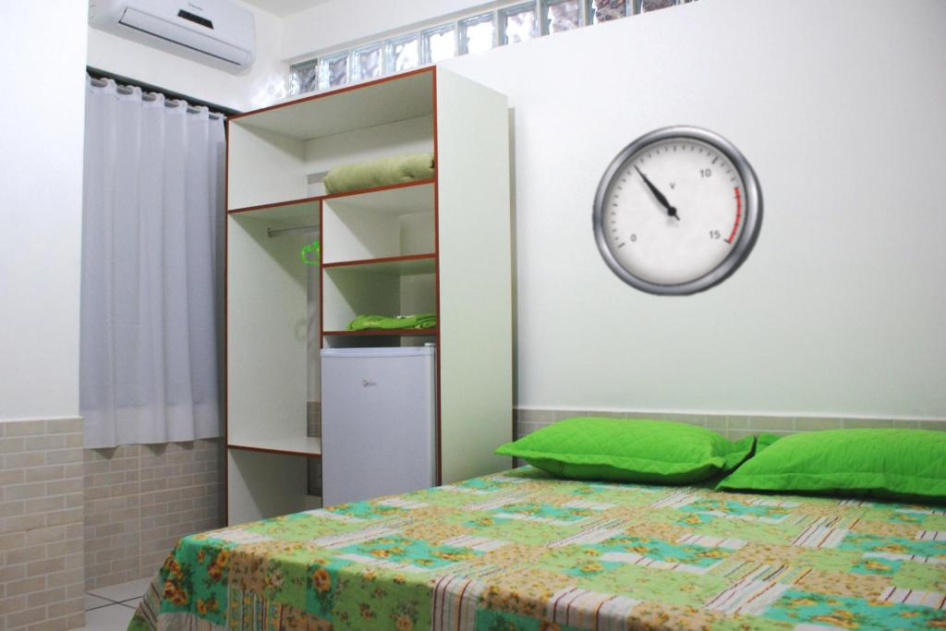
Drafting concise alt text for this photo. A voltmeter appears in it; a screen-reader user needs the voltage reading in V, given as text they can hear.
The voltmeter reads 5 V
